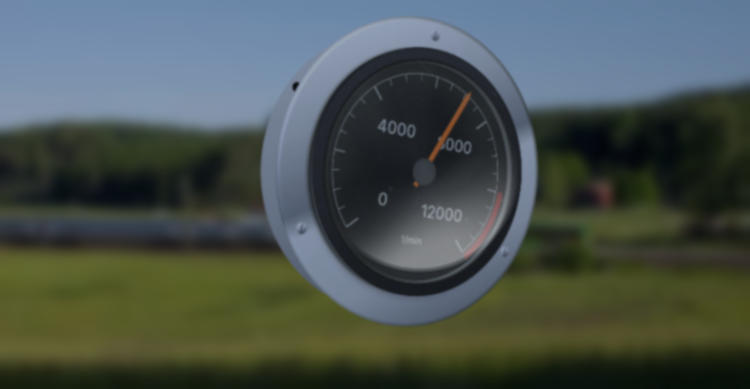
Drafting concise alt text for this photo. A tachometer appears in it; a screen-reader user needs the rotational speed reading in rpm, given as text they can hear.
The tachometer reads 7000 rpm
